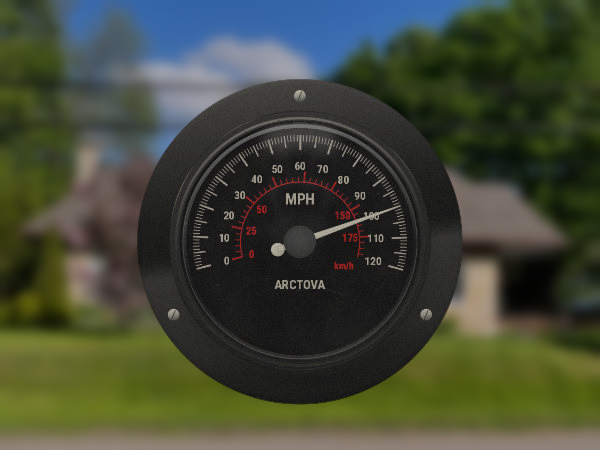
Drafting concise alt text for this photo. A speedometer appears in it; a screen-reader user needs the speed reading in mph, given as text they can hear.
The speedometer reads 100 mph
